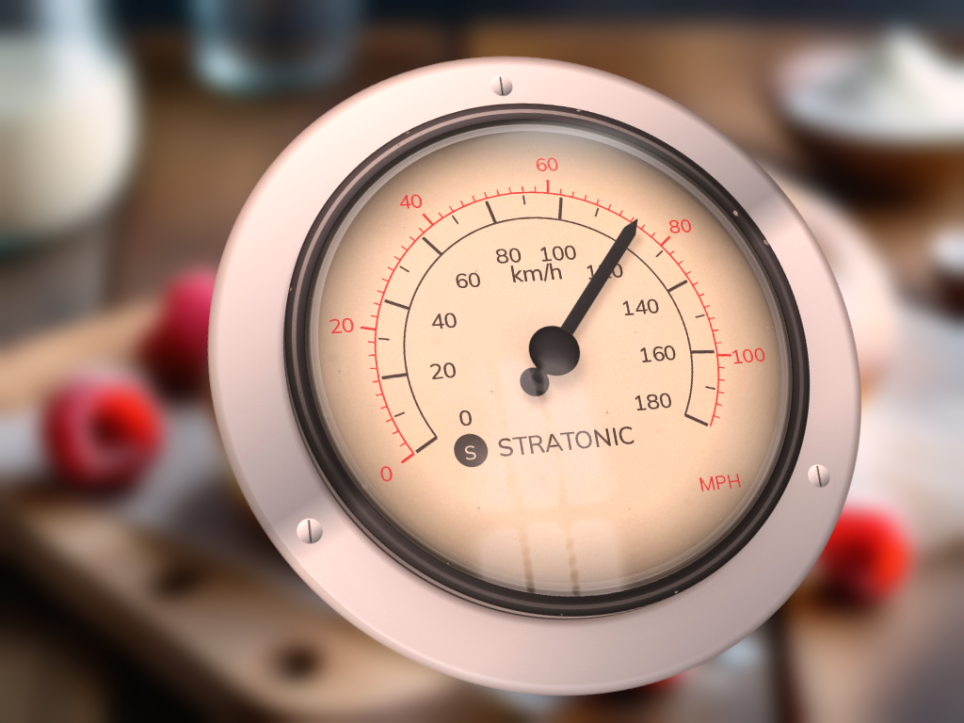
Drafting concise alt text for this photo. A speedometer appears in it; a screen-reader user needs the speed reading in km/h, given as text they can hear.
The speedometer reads 120 km/h
